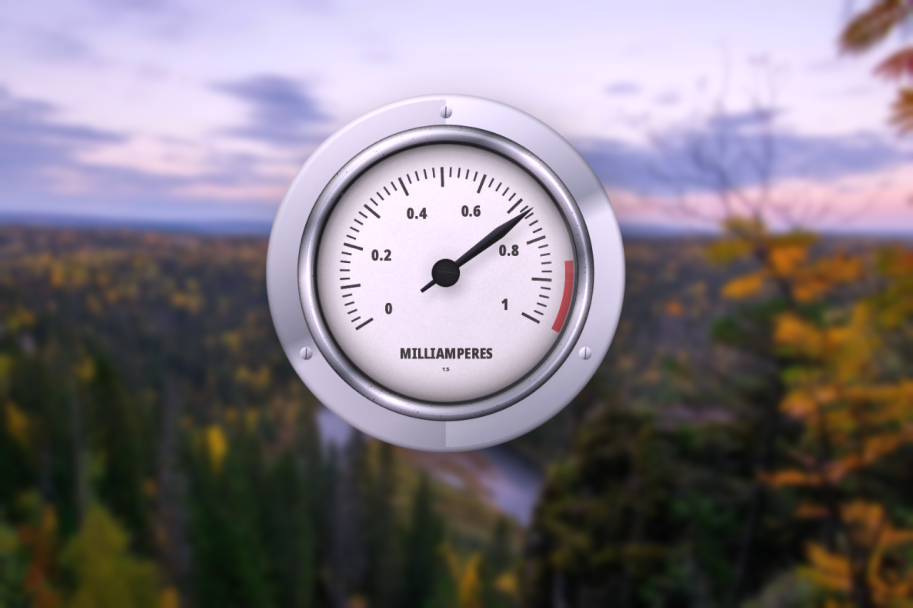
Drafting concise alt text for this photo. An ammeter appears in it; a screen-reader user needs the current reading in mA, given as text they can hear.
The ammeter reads 0.73 mA
